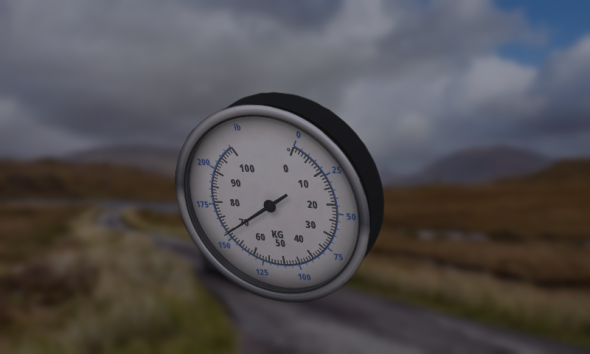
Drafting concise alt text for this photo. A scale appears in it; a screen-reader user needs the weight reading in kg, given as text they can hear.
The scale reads 70 kg
